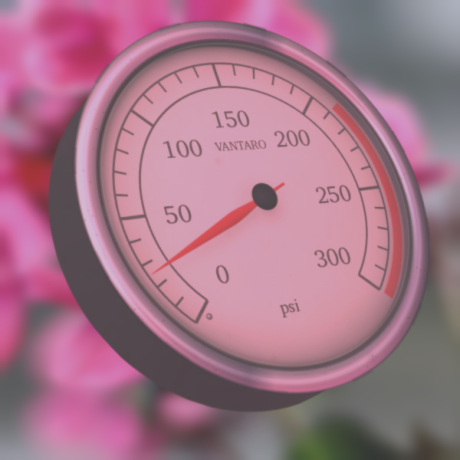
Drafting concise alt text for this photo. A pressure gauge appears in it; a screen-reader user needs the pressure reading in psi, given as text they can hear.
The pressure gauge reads 25 psi
